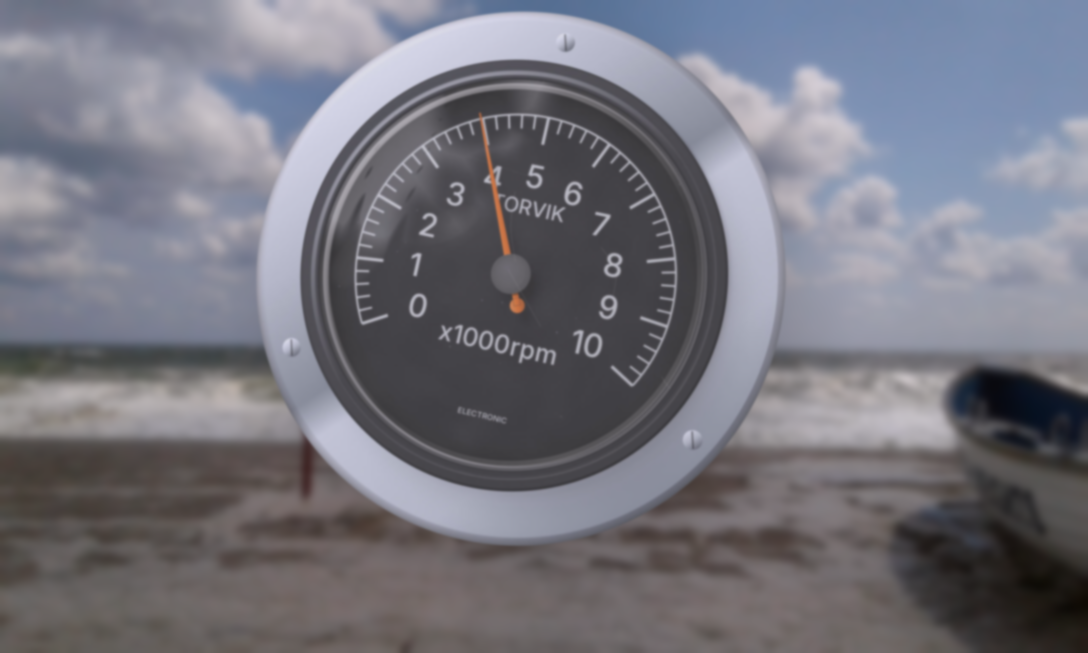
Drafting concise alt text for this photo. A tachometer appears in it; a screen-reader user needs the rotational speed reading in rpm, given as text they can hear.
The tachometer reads 4000 rpm
